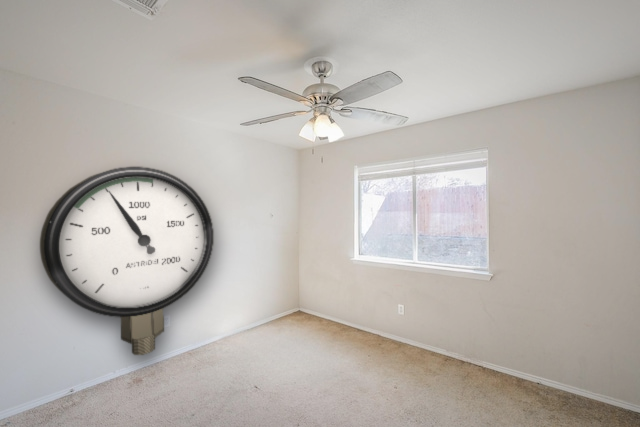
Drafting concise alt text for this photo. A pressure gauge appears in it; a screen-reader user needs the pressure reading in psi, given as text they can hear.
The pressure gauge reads 800 psi
